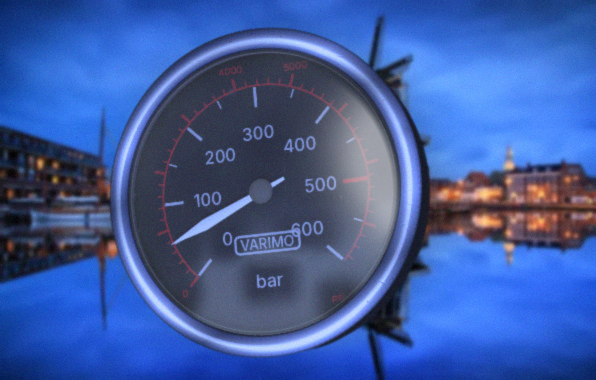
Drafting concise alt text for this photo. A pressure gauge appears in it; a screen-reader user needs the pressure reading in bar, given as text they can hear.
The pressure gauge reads 50 bar
